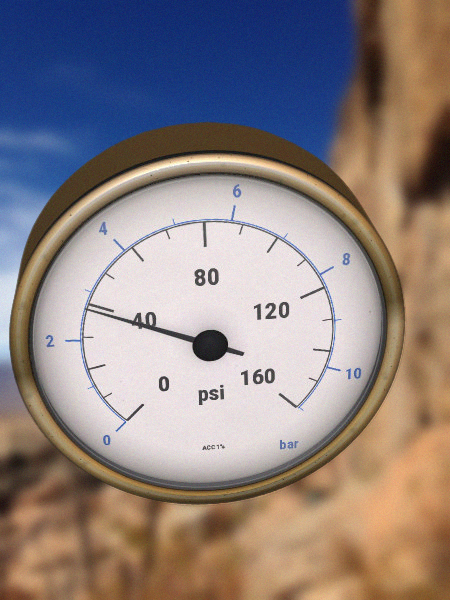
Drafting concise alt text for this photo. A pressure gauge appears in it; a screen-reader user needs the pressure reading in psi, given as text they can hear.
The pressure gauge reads 40 psi
